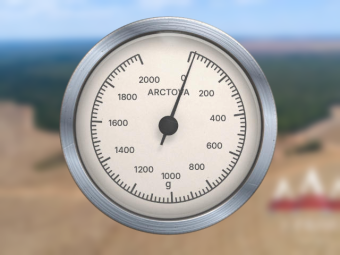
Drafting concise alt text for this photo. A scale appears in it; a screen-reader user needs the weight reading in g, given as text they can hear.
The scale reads 20 g
